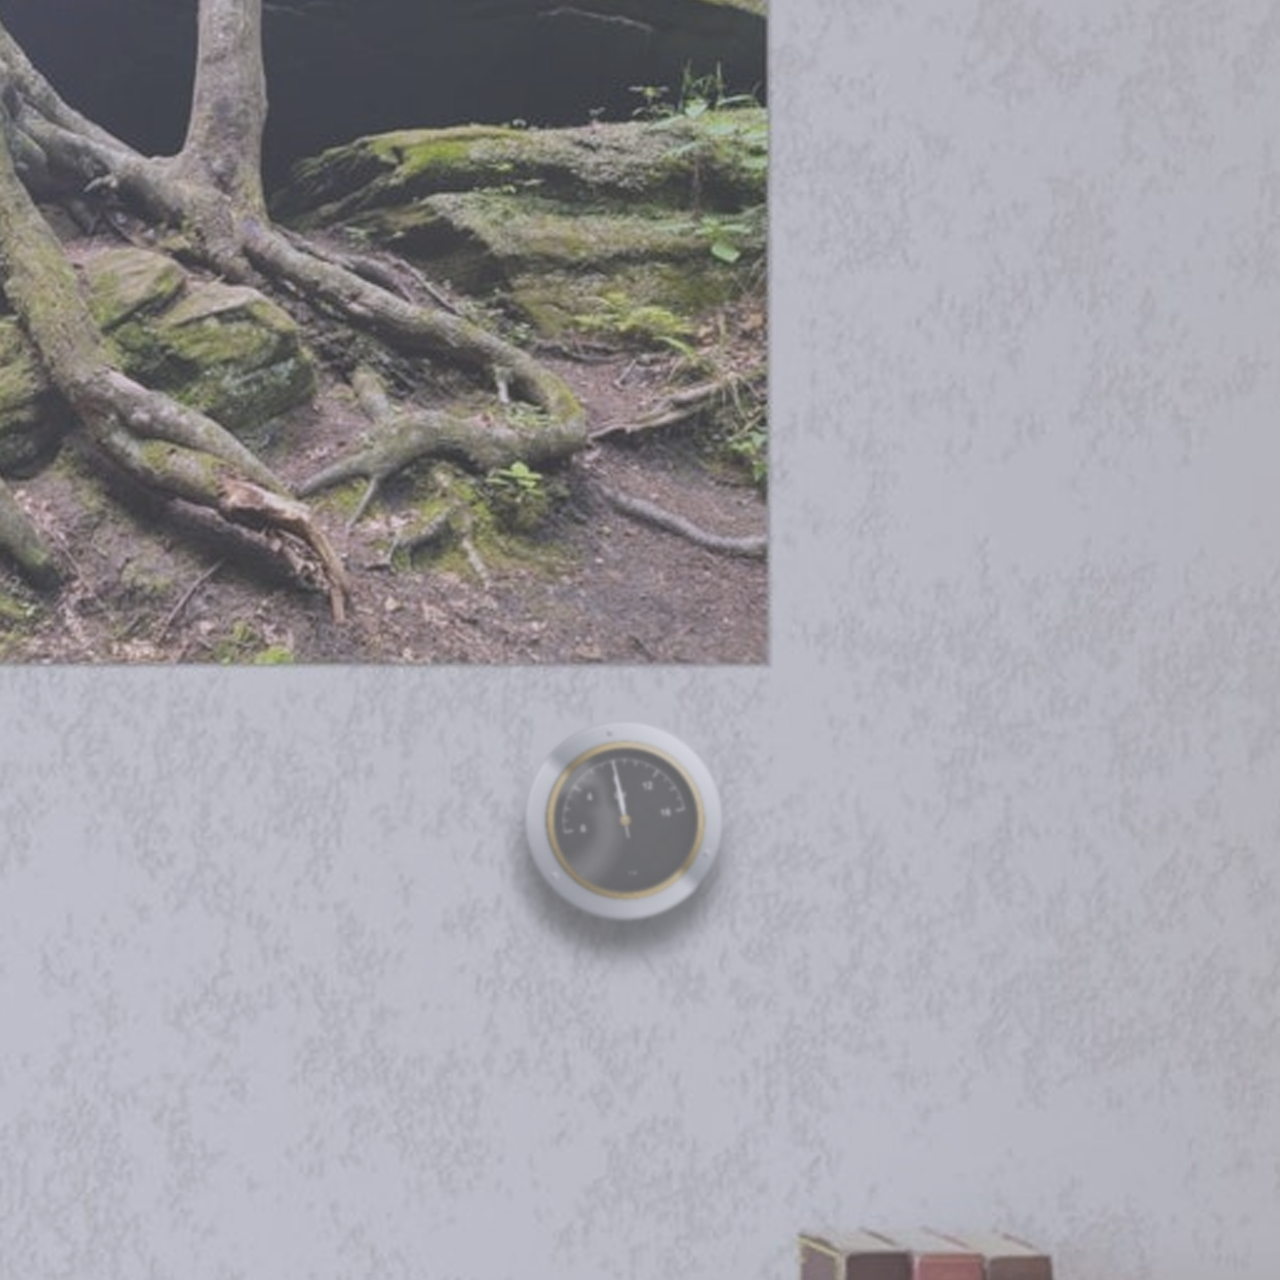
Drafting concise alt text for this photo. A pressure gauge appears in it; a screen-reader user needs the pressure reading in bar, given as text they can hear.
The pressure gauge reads 8 bar
